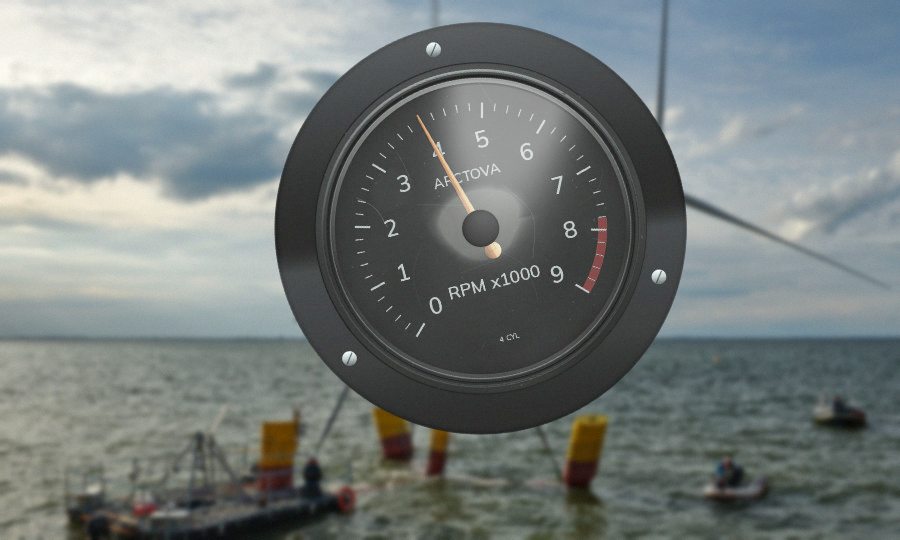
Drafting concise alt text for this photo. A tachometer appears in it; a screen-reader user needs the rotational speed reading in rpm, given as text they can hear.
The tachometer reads 4000 rpm
